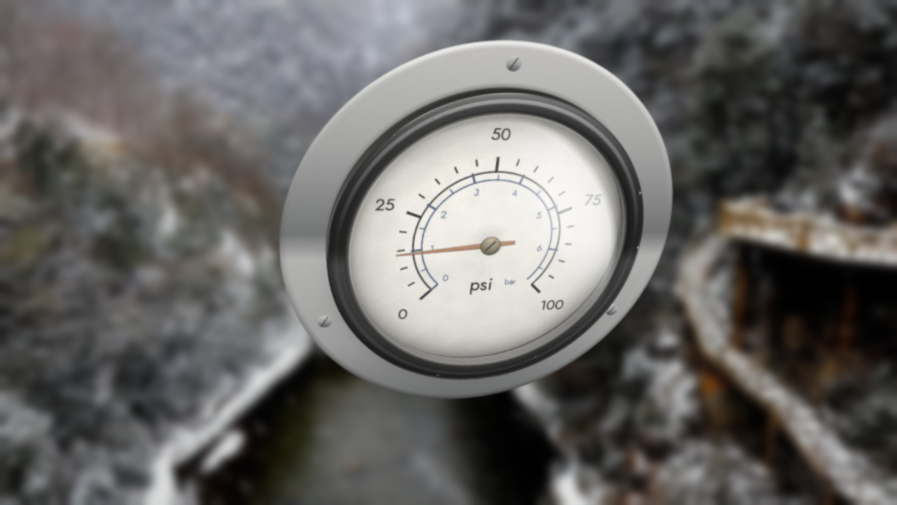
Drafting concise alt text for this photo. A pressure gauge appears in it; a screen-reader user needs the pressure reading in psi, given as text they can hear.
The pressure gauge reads 15 psi
